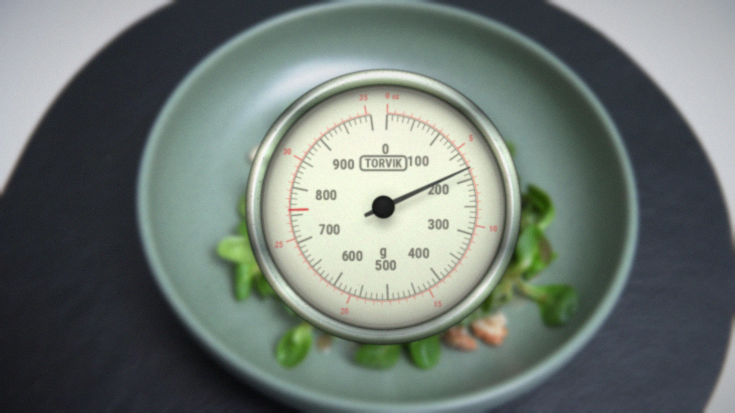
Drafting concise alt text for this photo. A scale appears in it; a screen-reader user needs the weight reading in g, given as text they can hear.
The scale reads 180 g
